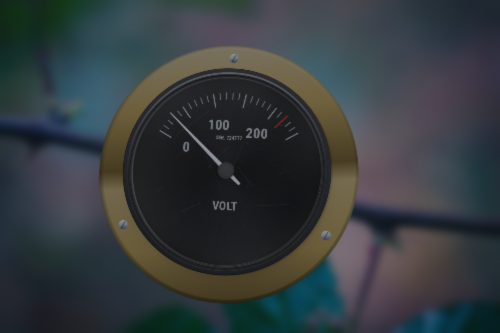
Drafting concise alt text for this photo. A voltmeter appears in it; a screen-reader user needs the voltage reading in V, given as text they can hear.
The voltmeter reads 30 V
